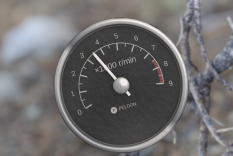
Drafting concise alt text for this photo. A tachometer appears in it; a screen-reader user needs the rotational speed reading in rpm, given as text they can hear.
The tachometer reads 3500 rpm
